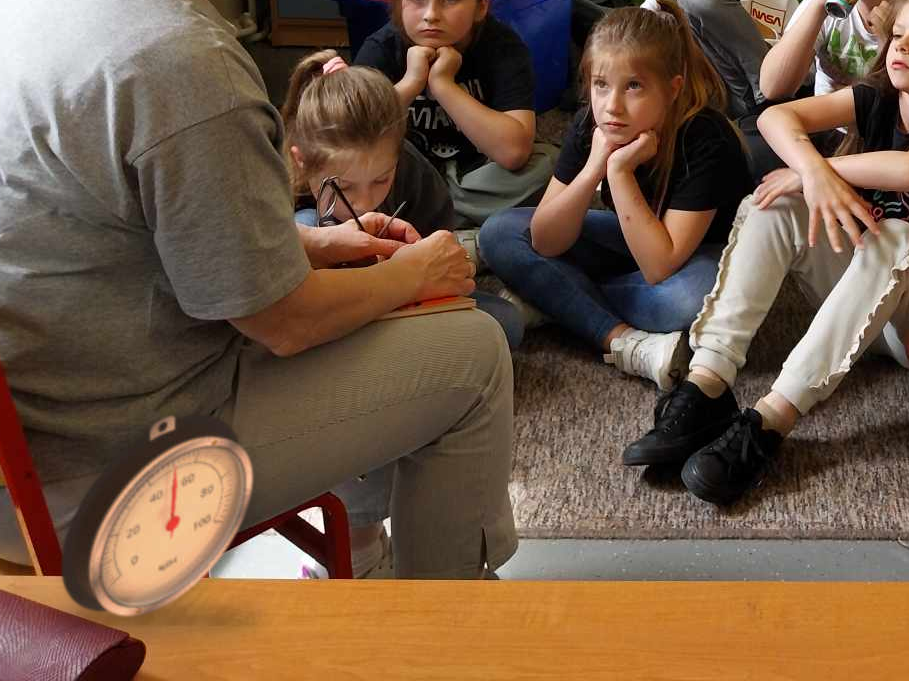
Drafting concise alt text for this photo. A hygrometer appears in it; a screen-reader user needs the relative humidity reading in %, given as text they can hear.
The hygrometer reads 50 %
